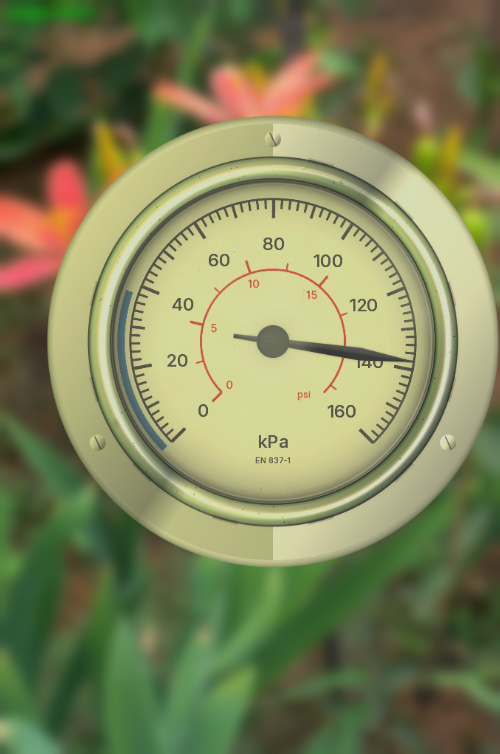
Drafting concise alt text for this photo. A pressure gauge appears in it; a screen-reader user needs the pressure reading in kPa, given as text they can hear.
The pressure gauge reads 138 kPa
